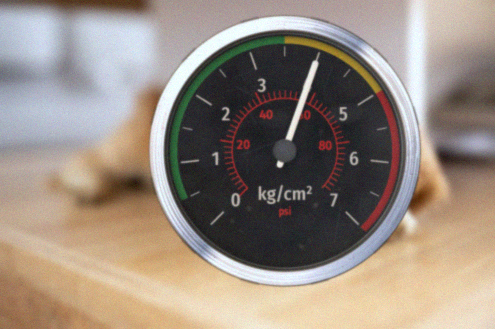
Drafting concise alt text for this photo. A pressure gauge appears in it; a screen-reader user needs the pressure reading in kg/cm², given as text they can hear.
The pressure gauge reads 4 kg/cm²
